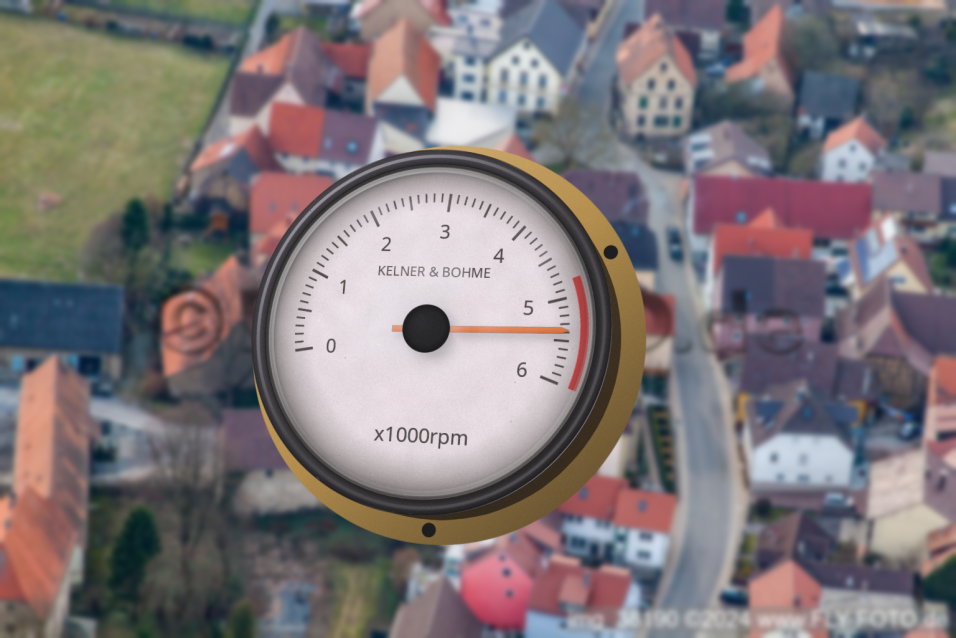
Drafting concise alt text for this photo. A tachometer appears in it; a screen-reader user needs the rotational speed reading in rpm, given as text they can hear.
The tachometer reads 5400 rpm
